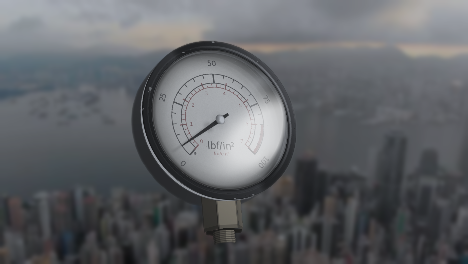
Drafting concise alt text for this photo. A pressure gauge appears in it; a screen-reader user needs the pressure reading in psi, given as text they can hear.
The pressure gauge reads 5 psi
